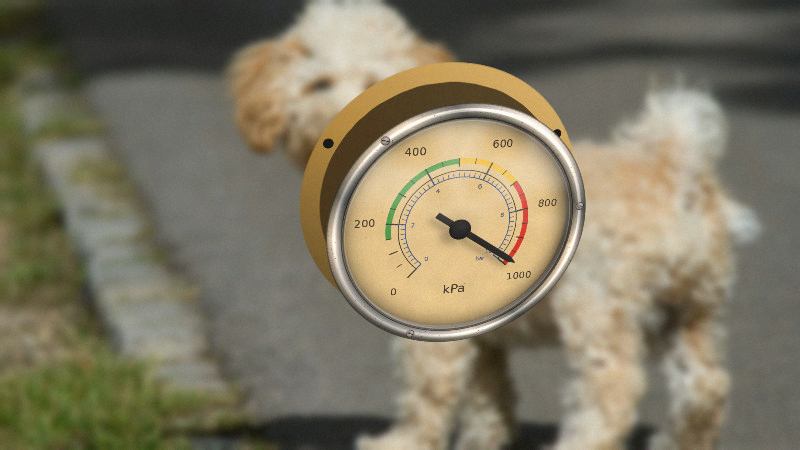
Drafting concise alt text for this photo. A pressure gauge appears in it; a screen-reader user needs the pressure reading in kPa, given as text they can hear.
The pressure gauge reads 975 kPa
